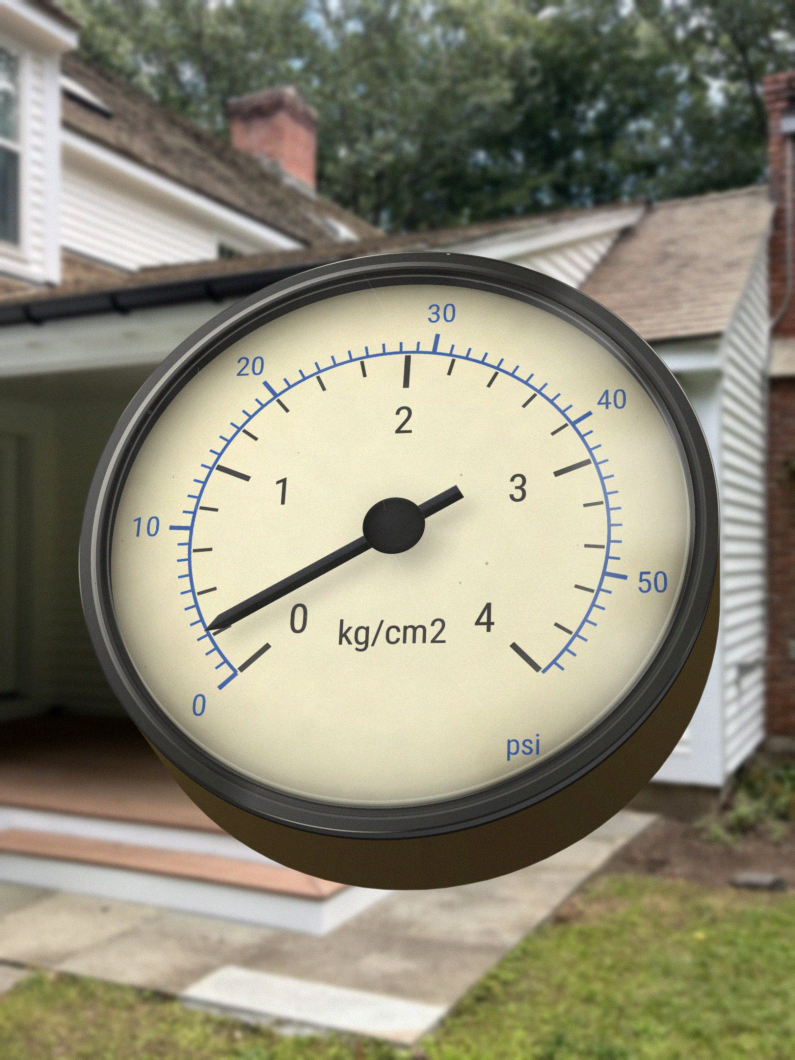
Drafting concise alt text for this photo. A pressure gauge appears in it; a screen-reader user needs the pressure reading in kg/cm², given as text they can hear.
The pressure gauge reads 0.2 kg/cm²
